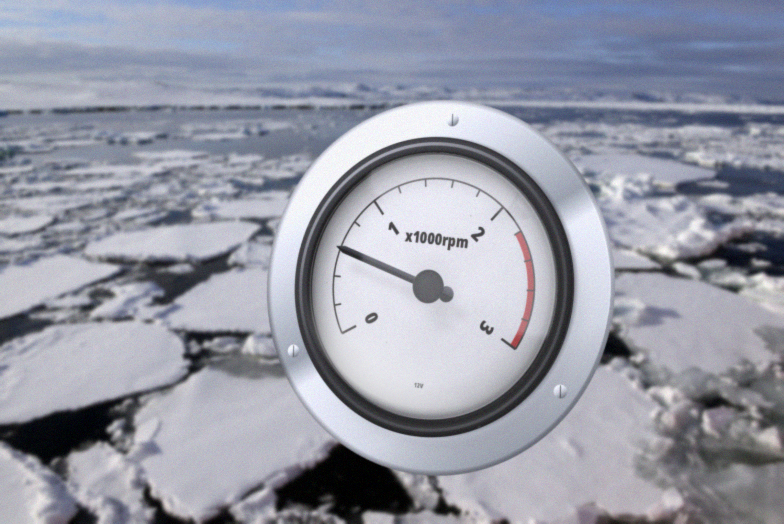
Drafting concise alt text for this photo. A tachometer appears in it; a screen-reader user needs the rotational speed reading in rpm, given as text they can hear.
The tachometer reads 600 rpm
